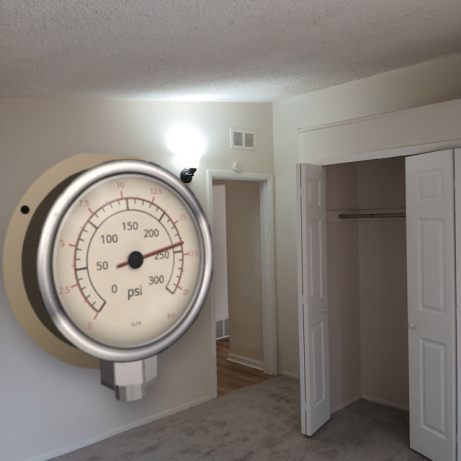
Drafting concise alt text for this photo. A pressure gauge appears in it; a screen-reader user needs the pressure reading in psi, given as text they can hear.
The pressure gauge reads 240 psi
